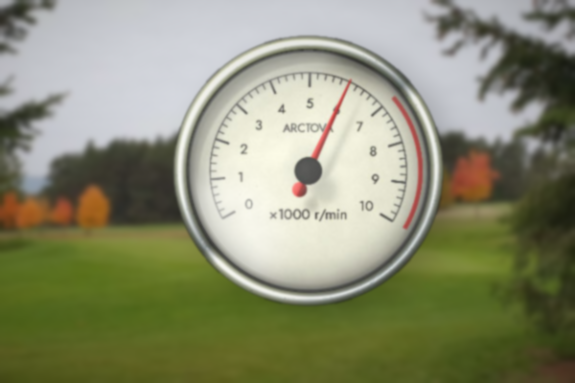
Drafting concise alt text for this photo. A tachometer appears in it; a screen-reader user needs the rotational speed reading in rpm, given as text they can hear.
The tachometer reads 6000 rpm
